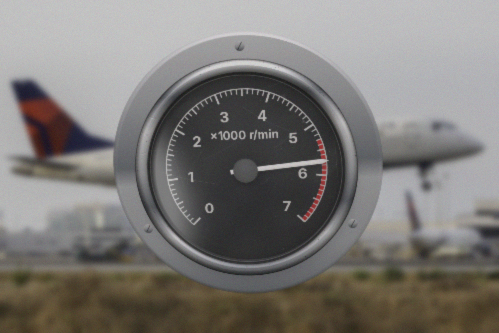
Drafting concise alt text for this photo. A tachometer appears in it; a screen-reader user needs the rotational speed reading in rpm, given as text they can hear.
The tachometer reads 5700 rpm
